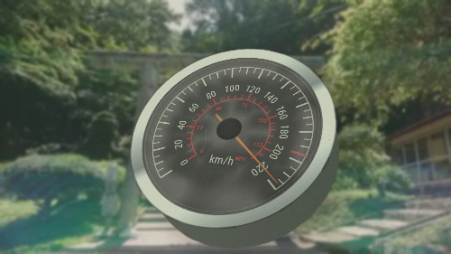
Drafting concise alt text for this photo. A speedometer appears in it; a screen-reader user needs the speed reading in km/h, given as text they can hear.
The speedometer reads 217.5 km/h
